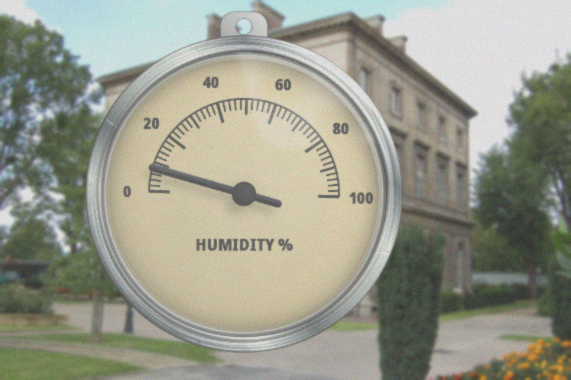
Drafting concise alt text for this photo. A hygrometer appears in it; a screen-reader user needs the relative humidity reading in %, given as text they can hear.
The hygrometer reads 8 %
